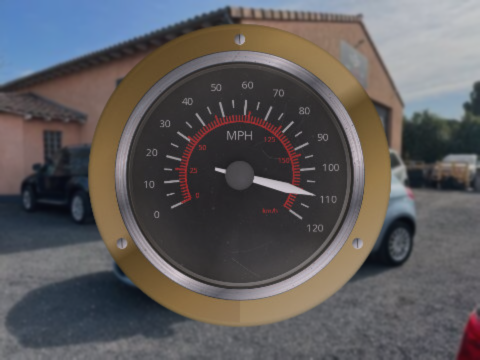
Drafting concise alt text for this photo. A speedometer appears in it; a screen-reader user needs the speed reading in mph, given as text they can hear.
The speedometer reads 110 mph
